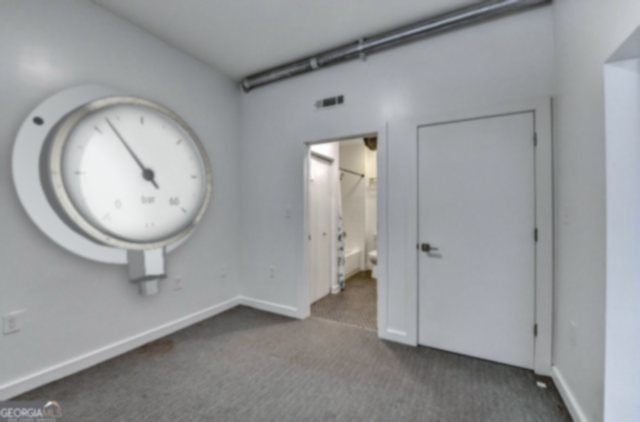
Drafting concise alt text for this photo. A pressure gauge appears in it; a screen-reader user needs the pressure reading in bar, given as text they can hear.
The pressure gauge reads 22.5 bar
